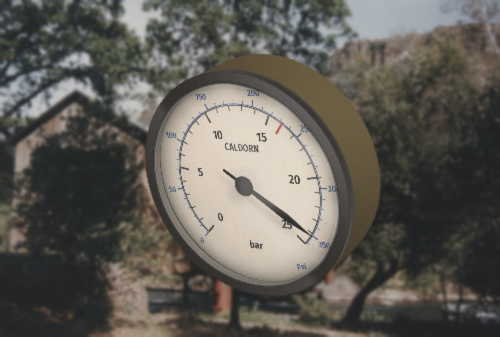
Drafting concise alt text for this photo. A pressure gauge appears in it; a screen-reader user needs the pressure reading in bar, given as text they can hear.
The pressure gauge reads 24 bar
